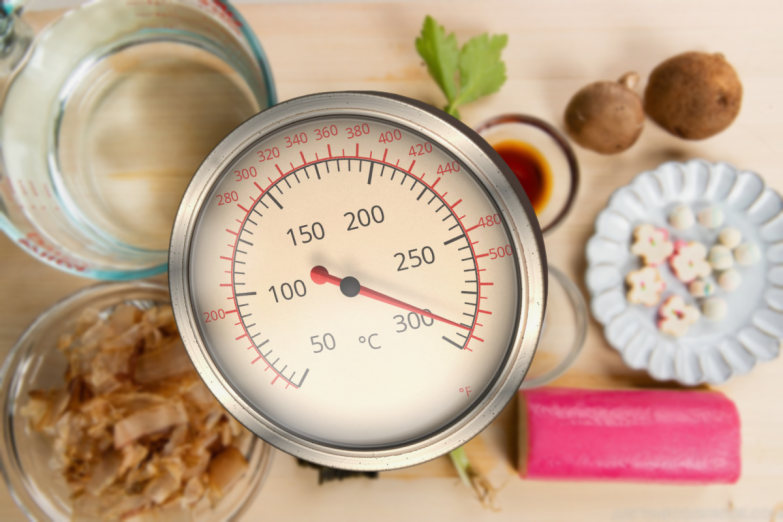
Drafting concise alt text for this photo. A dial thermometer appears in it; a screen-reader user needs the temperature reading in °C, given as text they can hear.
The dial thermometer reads 290 °C
